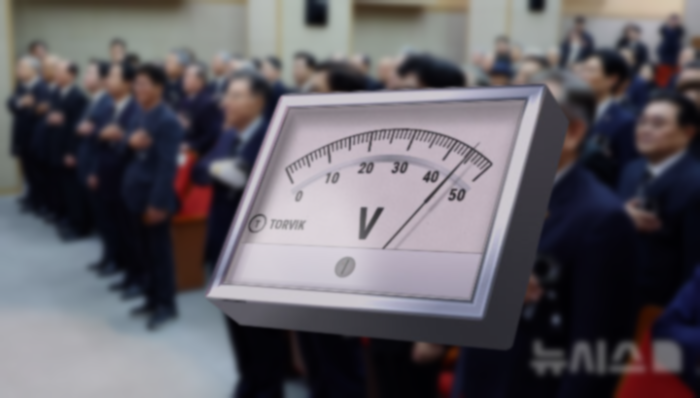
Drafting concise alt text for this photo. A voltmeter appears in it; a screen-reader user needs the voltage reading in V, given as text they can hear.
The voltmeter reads 45 V
